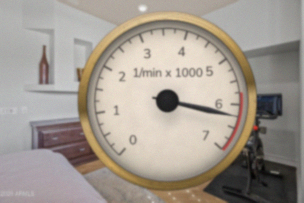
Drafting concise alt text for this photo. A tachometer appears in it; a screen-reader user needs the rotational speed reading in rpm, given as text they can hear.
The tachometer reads 6250 rpm
